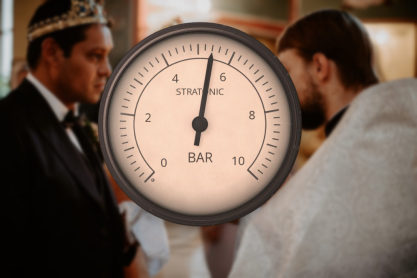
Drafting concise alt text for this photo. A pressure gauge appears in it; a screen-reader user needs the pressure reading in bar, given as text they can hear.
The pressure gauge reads 5.4 bar
